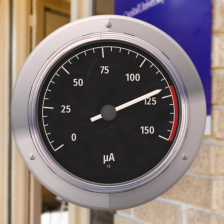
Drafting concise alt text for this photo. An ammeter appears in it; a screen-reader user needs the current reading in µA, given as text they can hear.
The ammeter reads 120 µA
